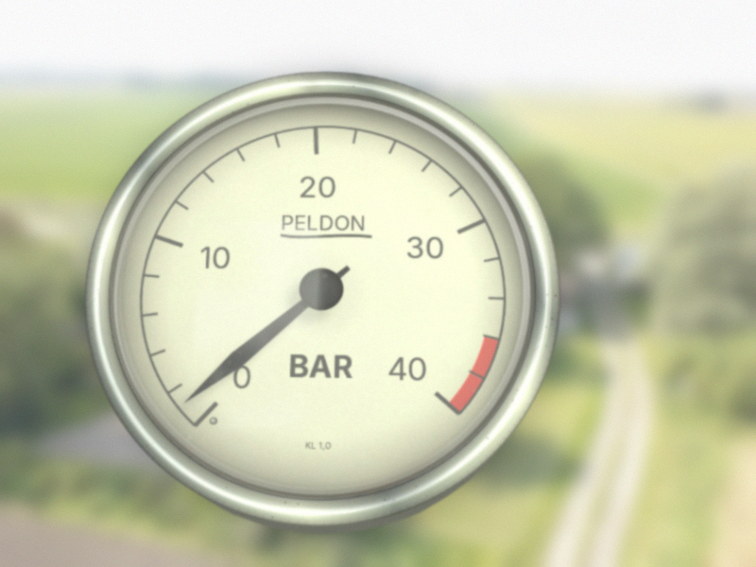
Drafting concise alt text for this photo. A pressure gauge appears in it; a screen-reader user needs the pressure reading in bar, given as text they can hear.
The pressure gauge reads 1 bar
